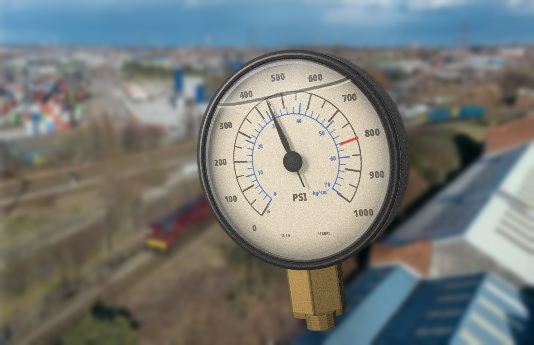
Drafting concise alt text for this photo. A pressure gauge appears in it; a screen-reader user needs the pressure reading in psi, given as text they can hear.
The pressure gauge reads 450 psi
